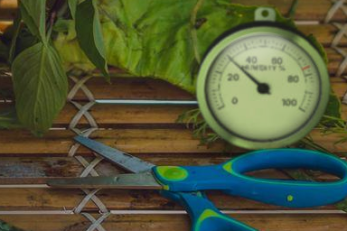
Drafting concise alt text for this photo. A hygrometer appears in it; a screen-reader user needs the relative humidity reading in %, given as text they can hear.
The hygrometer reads 30 %
